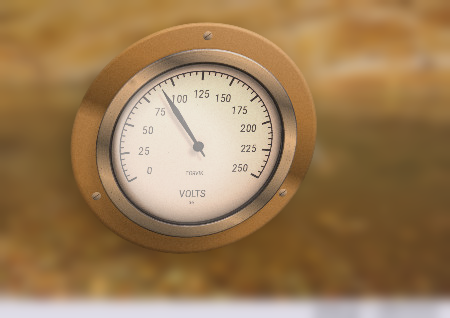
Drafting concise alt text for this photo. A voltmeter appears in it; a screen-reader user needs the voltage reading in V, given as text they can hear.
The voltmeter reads 90 V
